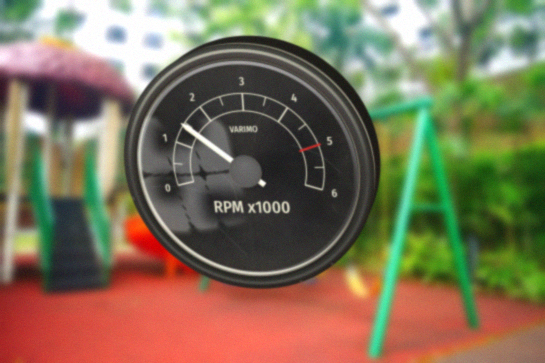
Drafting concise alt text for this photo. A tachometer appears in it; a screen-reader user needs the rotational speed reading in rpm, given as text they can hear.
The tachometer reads 1500 rpm
